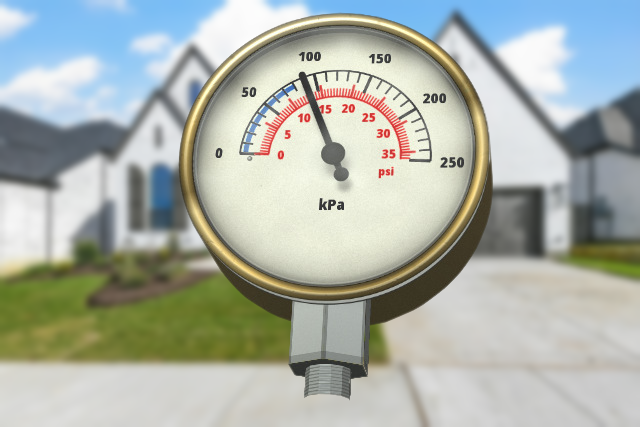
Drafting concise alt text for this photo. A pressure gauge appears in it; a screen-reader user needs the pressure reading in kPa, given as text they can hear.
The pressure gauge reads 90 kPa
